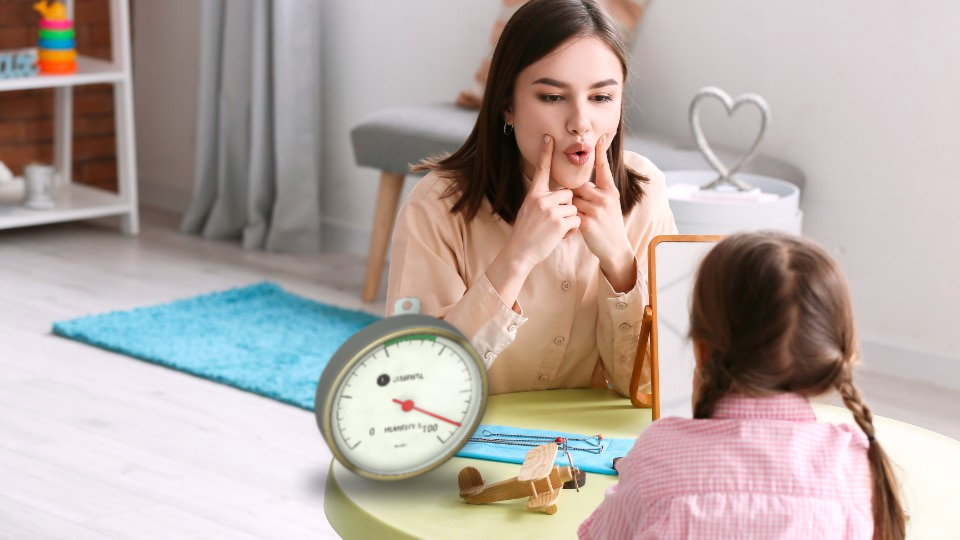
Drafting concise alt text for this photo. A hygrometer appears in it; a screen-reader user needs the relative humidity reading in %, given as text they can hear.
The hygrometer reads 92 %
